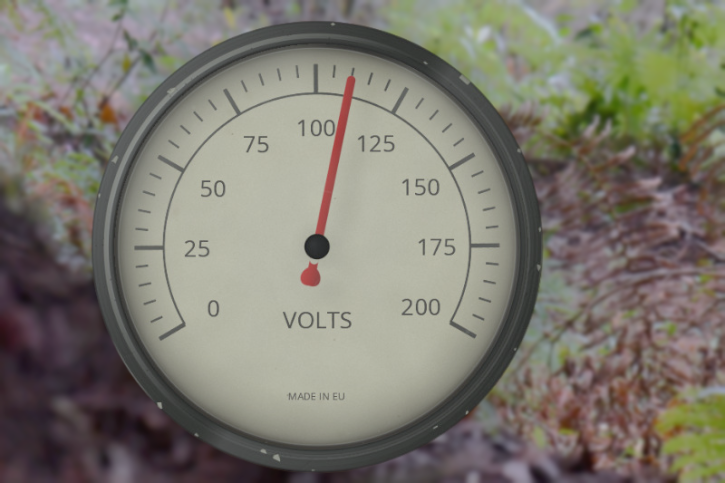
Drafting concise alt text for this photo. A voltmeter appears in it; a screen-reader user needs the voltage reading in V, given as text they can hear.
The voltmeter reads 110 V
